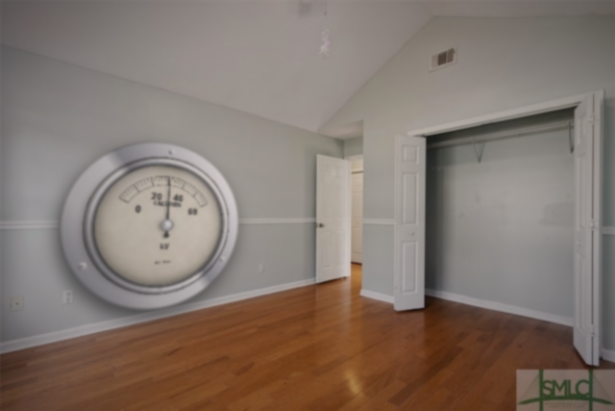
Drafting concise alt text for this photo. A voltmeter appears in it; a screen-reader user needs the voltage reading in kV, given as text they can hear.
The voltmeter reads 30 kV
